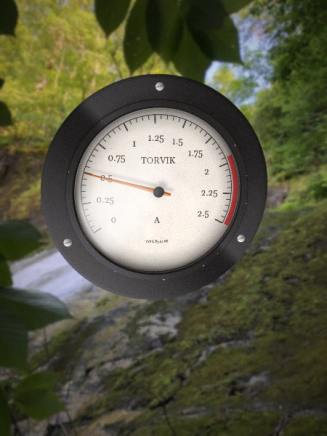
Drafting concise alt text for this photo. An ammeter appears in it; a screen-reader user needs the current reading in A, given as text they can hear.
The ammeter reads 0.5 A
